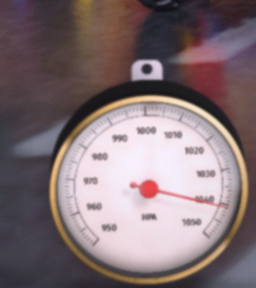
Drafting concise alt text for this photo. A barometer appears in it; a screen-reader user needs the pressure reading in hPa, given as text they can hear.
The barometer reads 1040 hPa
